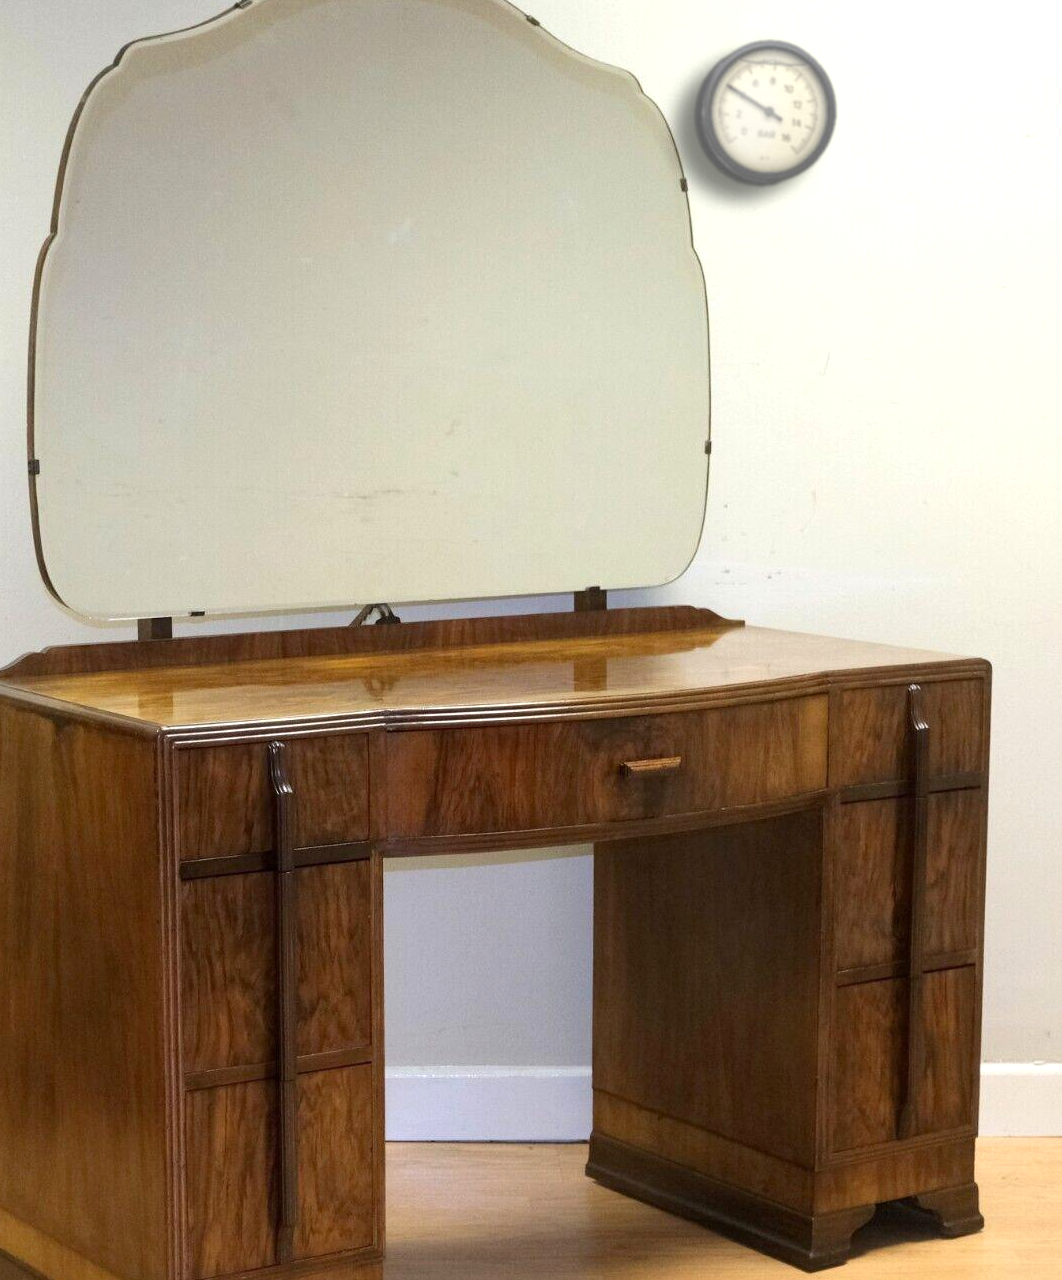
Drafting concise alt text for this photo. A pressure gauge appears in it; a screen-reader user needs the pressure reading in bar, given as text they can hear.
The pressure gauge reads 4 bar
